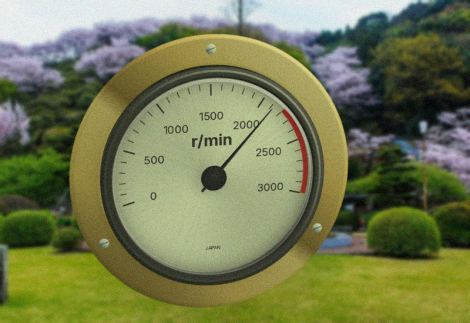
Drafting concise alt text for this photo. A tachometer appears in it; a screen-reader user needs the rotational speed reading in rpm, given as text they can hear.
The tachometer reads 2100 rpm
